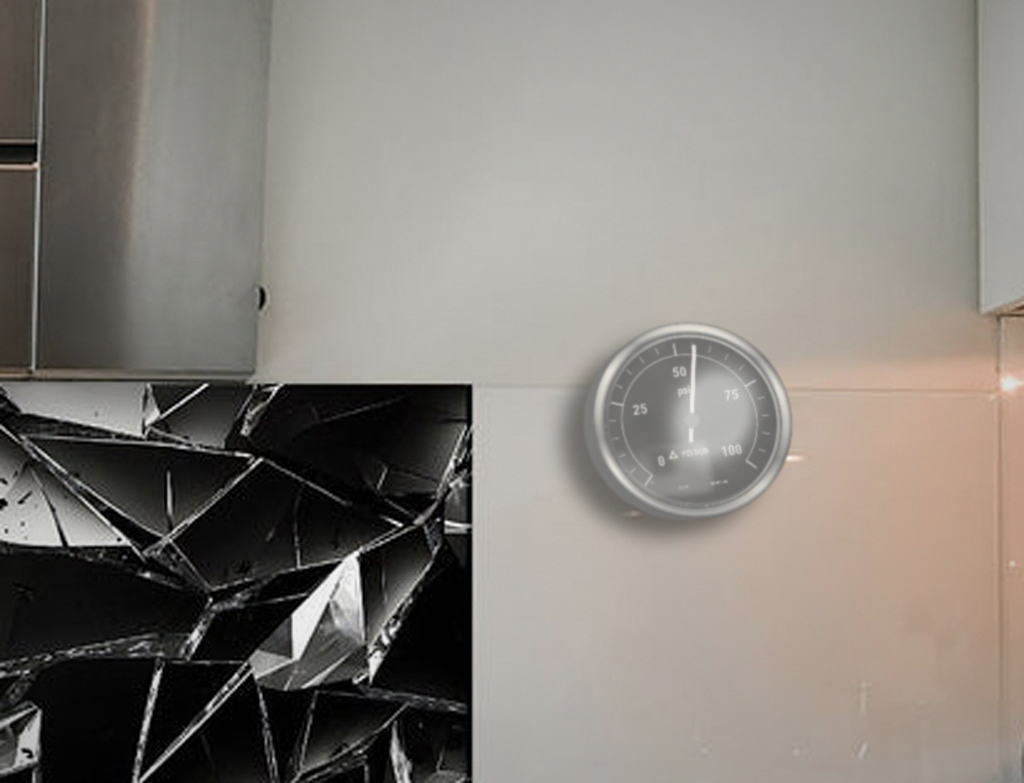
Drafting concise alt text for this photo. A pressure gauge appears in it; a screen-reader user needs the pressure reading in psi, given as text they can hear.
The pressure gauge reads 55 psi
